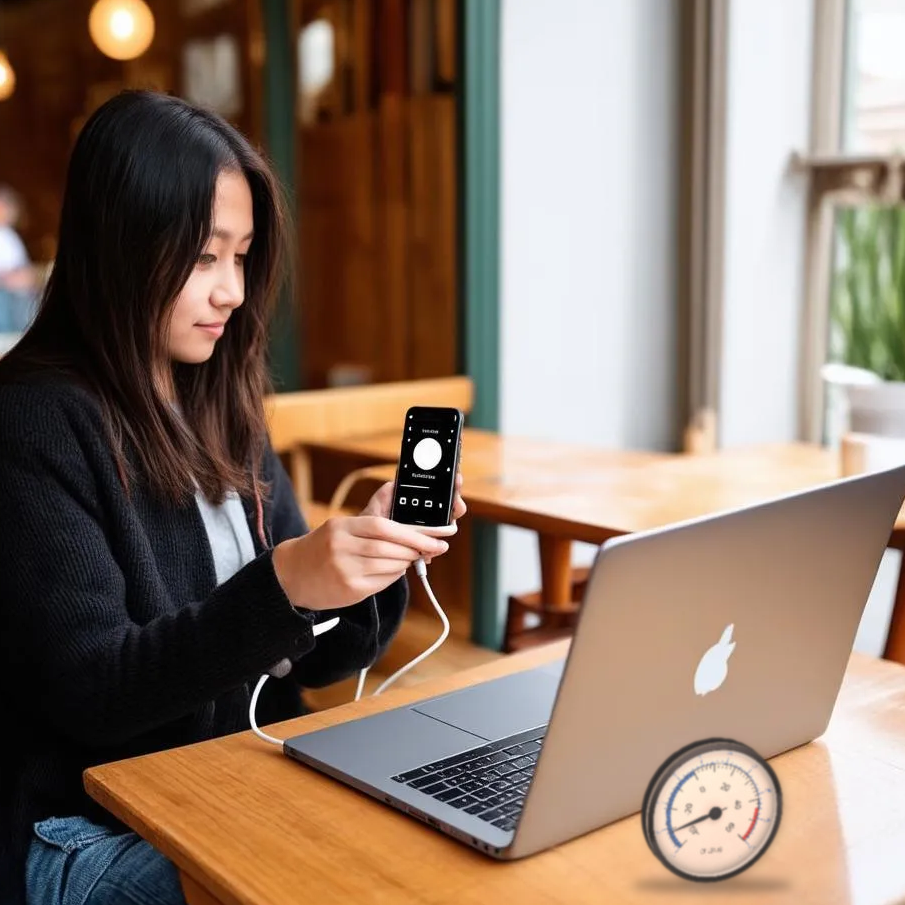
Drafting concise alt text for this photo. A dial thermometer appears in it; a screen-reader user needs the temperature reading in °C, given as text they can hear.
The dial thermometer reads -30 °C
